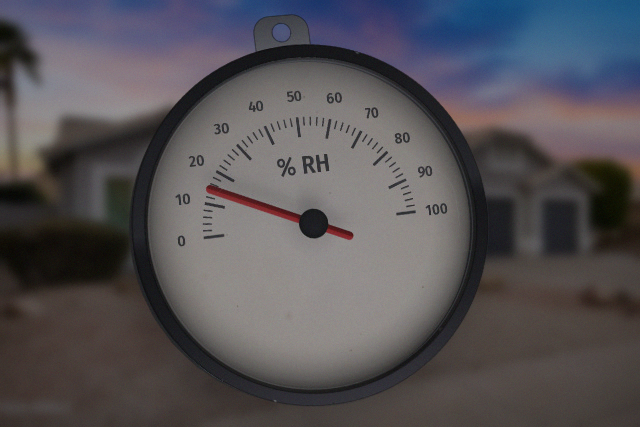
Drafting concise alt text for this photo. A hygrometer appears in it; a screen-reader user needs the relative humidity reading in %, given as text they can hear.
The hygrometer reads 14 %
